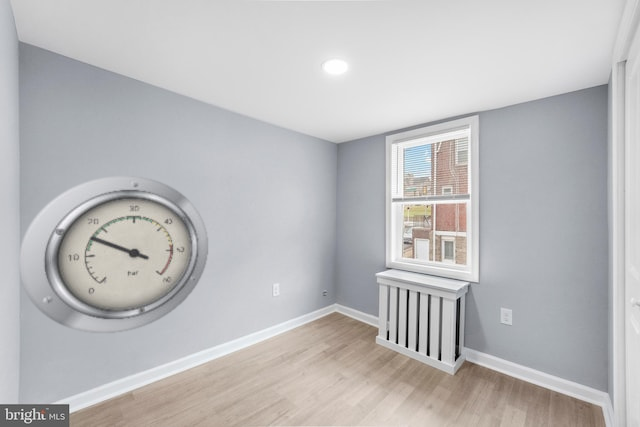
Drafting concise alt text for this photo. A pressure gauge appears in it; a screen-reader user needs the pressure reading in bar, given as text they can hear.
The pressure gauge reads 16 bar
